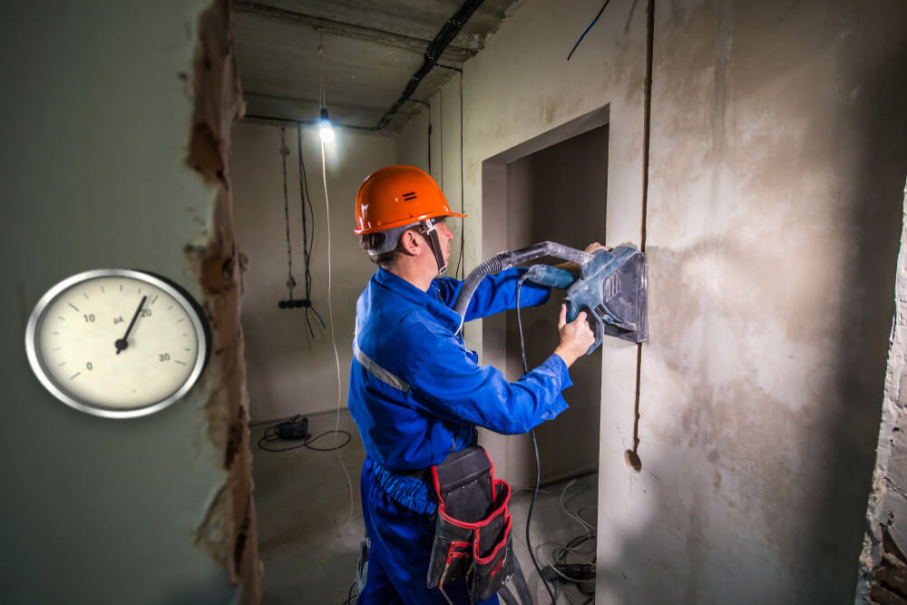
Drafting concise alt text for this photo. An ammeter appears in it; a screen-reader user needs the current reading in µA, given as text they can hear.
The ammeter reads 19 µA
